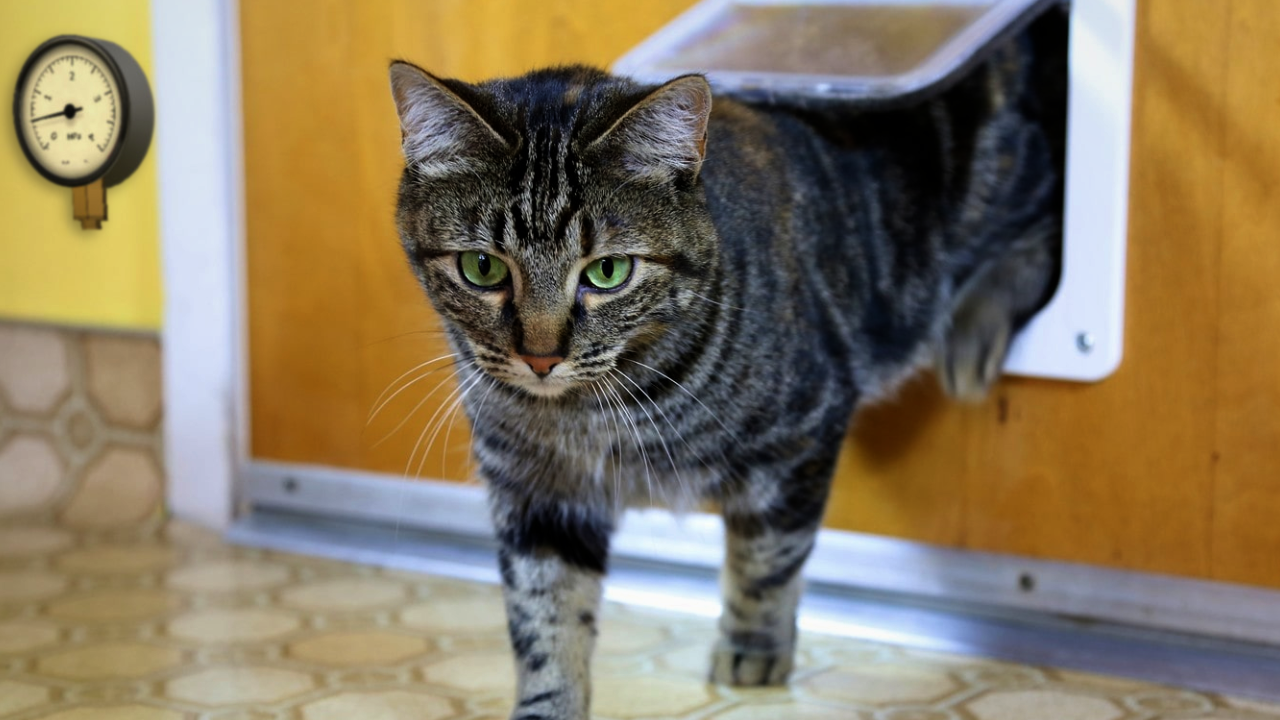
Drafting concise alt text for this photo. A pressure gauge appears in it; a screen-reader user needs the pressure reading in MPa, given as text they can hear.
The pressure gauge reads 0.5 MPa
